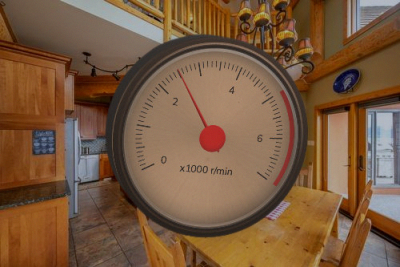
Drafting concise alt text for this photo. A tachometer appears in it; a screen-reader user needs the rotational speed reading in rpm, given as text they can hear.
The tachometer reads 2500 rpm
